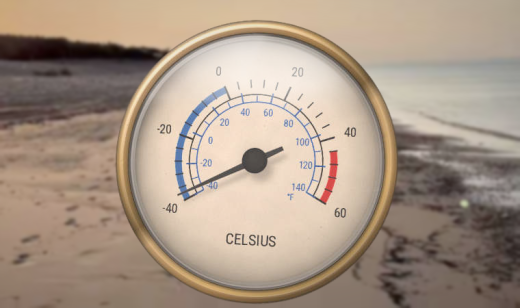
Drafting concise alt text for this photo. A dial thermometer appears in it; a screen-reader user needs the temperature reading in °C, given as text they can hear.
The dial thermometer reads -38 °C
